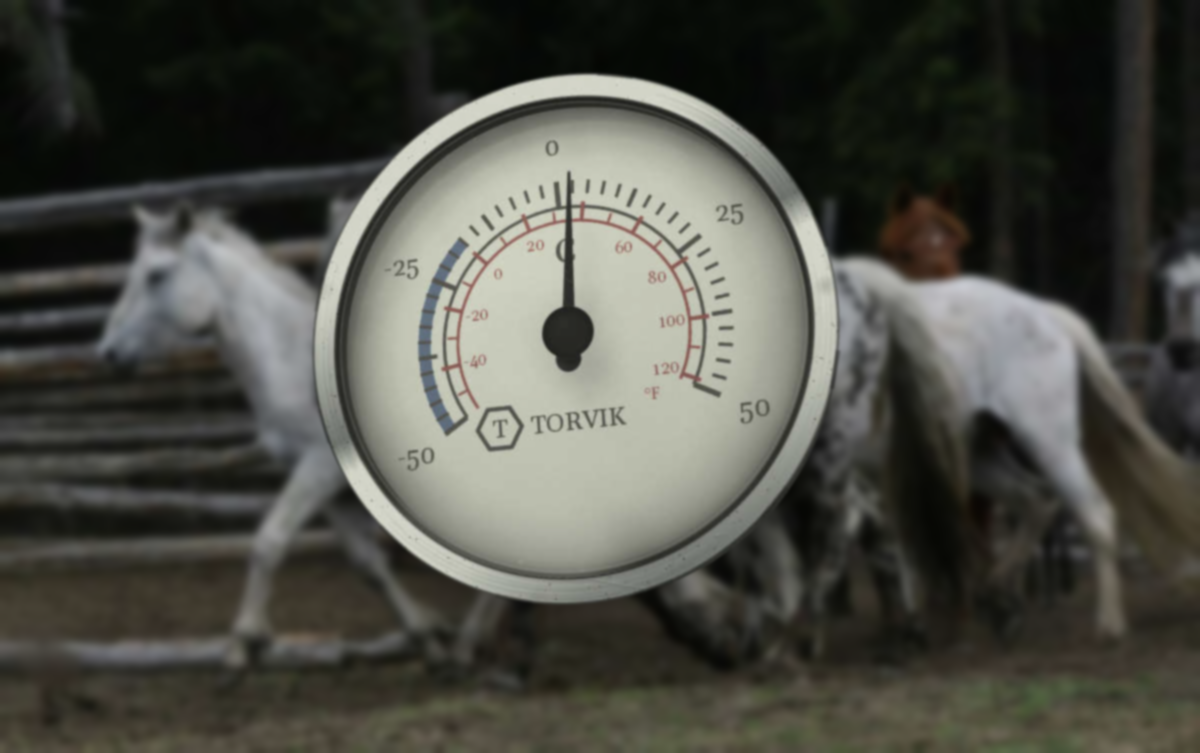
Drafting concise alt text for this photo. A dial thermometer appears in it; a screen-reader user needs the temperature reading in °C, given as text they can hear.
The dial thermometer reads 2.5 °C
